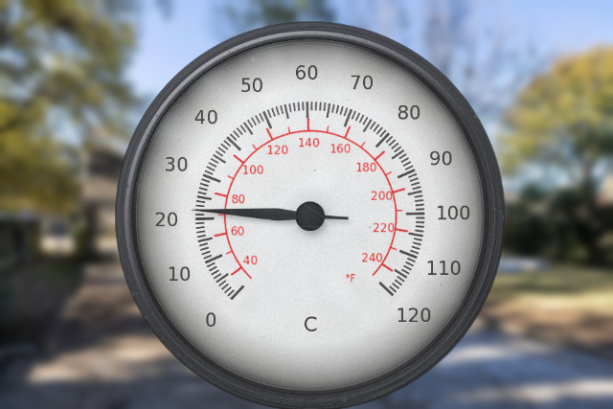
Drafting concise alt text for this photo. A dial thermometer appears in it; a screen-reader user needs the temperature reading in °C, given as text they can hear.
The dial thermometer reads 22 °C
